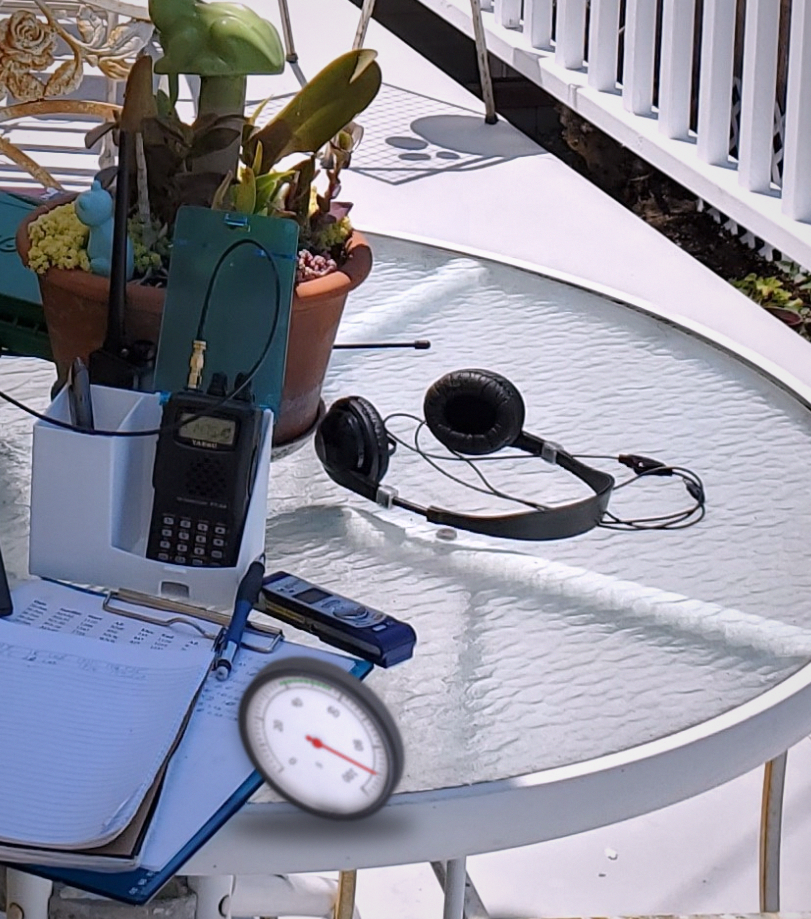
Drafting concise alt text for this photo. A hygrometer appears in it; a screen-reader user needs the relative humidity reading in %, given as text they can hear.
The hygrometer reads 90 %
